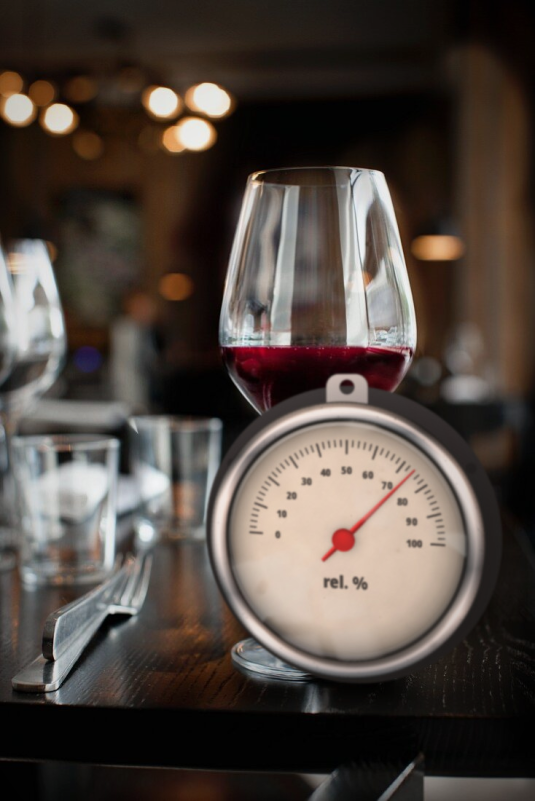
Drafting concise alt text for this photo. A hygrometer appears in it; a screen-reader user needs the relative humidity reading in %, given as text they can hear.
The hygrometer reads 74 %
